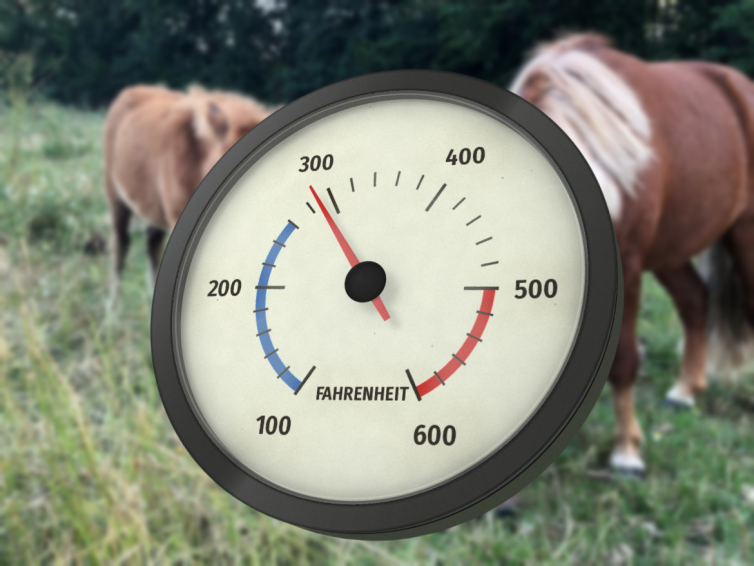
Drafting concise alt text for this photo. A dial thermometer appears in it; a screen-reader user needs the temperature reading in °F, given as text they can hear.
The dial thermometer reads 290 °F
